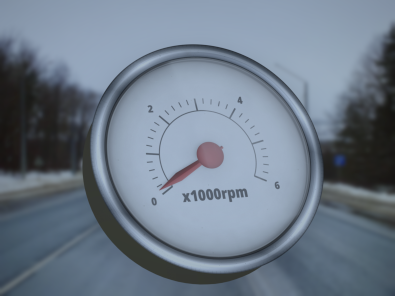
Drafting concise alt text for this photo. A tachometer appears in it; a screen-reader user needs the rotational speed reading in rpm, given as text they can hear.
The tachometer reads 100 rpm
